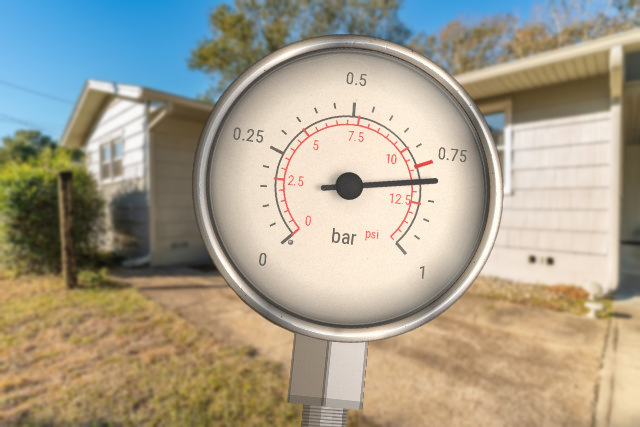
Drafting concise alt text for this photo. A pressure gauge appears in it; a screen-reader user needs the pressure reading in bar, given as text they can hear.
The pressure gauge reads 0.8 bar
